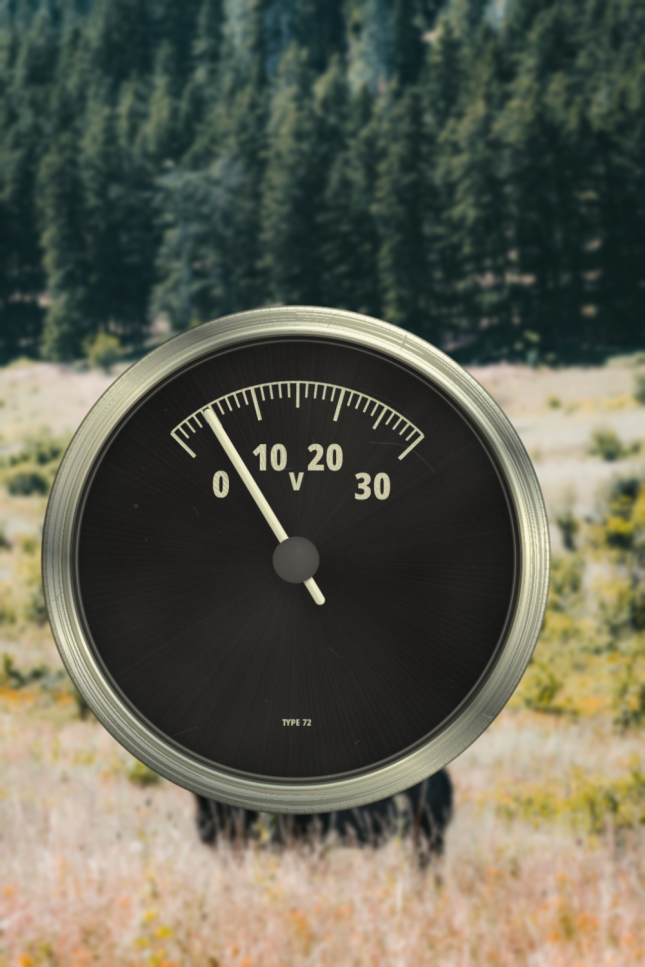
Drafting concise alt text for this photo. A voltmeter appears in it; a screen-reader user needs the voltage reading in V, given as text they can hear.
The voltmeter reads 4.5 V
